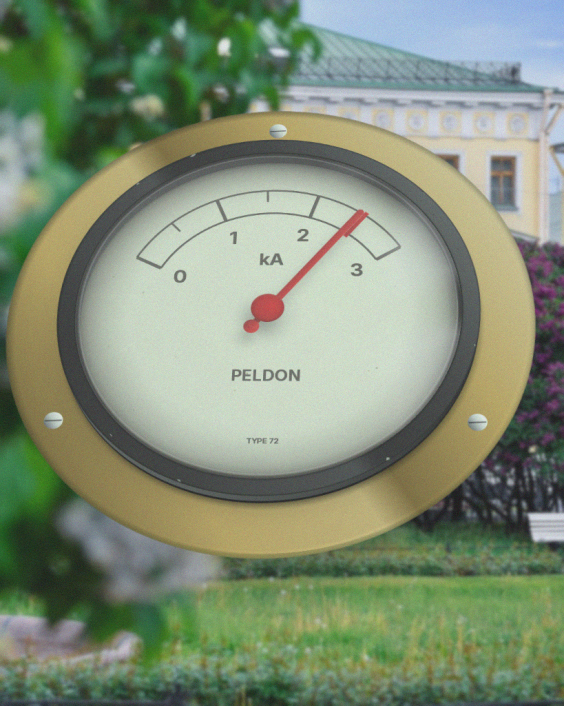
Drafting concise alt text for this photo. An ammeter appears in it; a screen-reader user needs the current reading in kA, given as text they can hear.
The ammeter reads 2.5 kA
